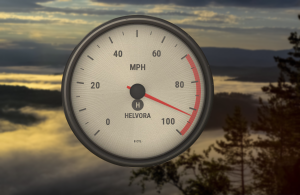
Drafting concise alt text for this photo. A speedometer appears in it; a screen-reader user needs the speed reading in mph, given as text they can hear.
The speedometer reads 92.5 mph
